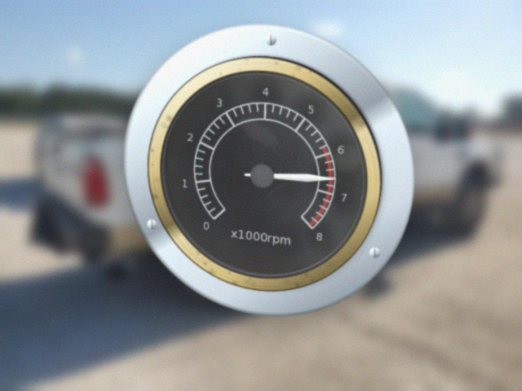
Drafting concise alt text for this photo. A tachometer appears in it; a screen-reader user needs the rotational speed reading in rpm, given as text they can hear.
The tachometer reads 6600 rpm
